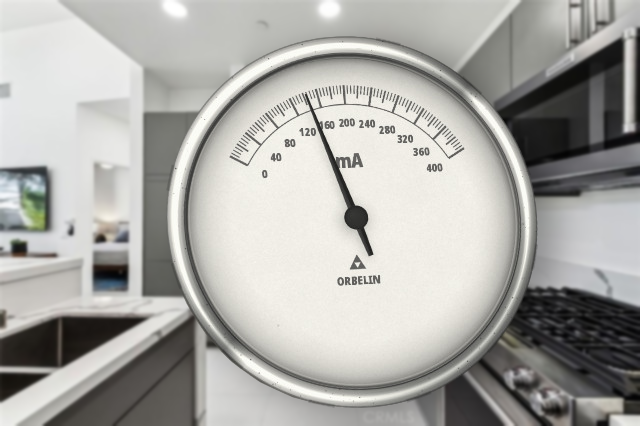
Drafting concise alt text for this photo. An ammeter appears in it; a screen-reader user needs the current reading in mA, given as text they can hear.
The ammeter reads 140 mA
